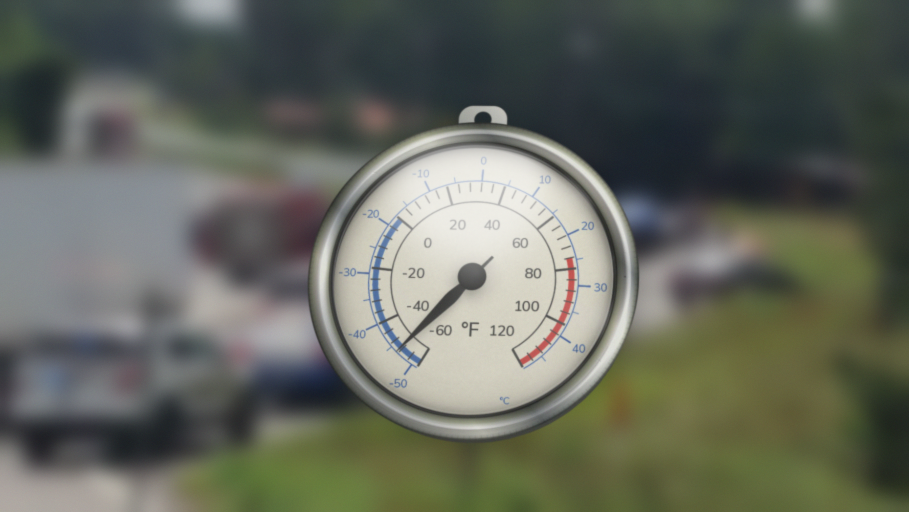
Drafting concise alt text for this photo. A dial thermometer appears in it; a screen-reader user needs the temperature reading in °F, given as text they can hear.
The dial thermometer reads -52 °F
